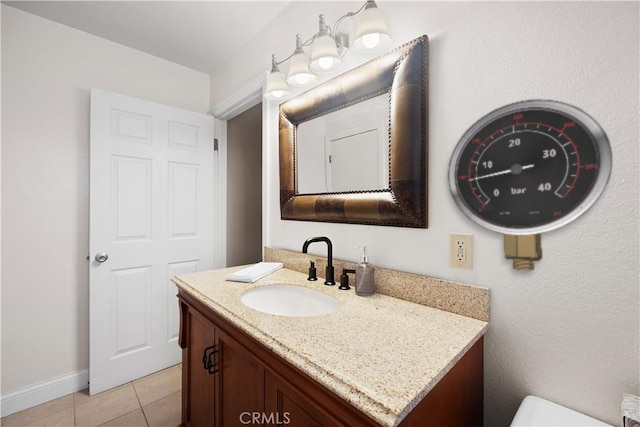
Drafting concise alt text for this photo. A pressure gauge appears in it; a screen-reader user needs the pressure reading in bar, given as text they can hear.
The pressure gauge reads 6 bar
